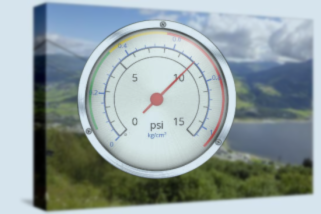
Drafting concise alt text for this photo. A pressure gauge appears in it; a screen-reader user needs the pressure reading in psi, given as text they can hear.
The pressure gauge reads 10 psi
